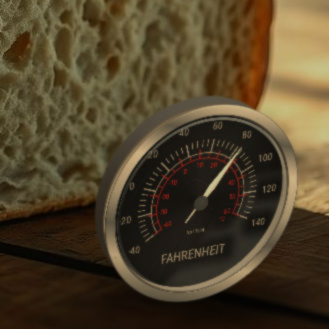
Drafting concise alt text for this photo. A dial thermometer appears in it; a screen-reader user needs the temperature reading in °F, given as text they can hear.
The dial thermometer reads 80 °F
